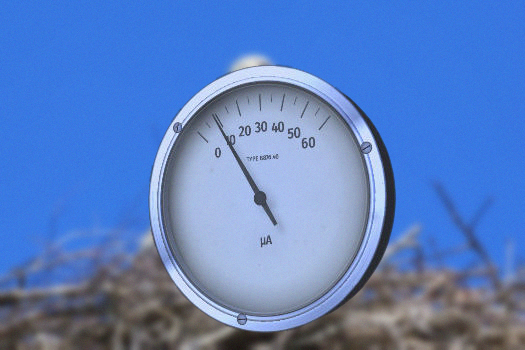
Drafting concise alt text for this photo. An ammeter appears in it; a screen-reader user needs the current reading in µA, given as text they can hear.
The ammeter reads 10 µA
